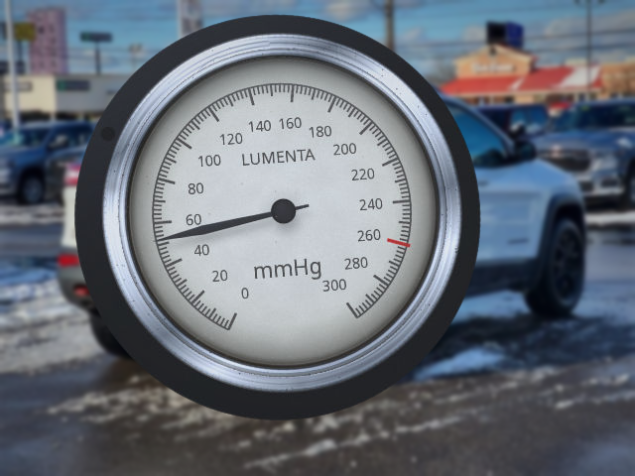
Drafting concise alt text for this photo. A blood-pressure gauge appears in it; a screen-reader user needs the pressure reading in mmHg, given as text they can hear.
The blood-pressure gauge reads 52 mmHg
